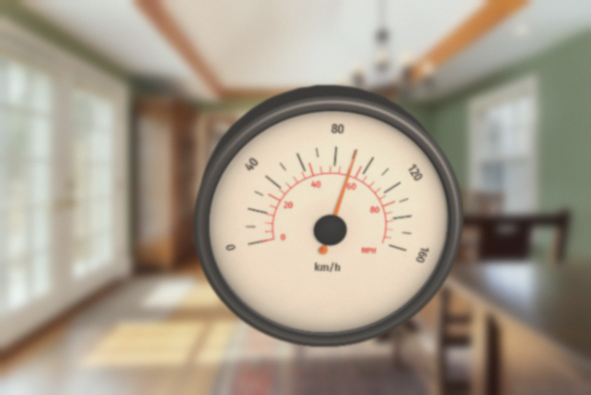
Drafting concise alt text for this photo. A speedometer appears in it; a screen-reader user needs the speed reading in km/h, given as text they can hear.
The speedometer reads 90 km/h
